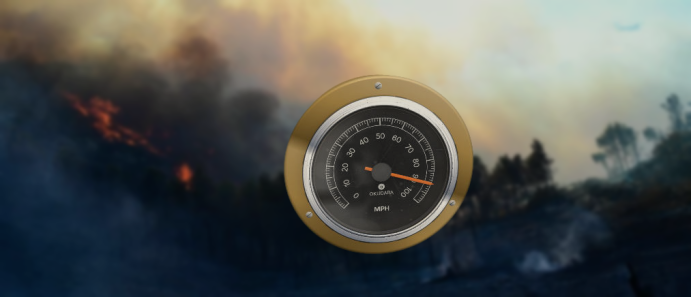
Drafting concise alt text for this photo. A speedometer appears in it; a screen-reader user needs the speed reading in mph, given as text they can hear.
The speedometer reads 90 mph
